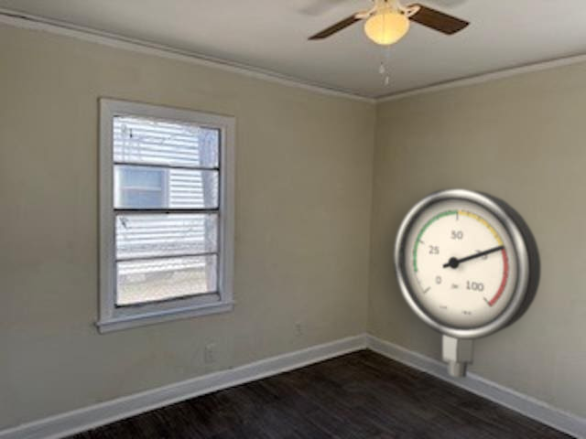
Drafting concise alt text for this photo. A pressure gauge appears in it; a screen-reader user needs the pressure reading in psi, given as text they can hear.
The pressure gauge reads 75 psi
